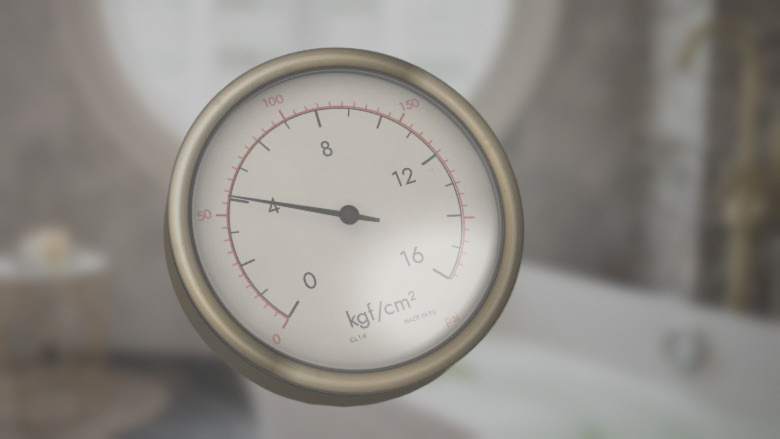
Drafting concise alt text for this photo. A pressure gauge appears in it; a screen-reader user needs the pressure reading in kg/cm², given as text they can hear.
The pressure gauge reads 4 kg/cm²
